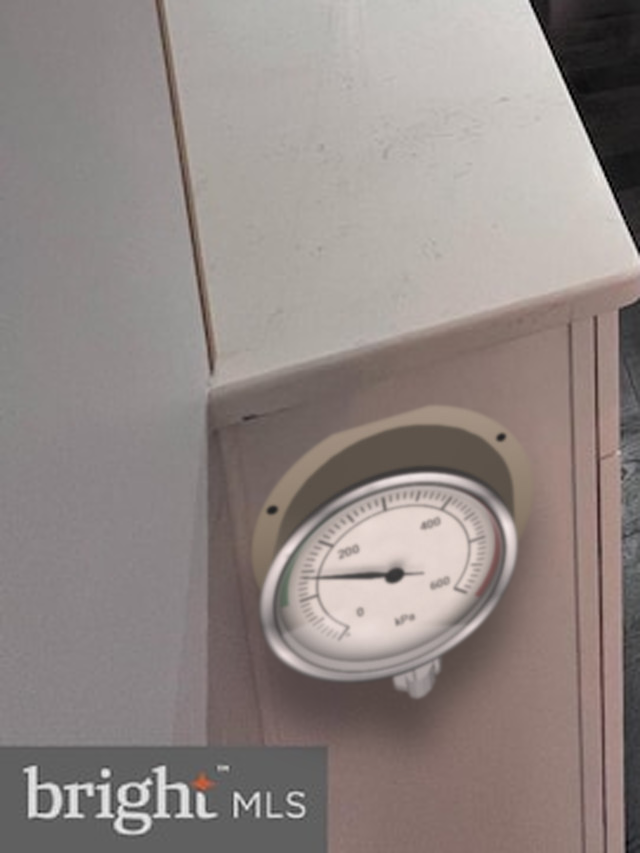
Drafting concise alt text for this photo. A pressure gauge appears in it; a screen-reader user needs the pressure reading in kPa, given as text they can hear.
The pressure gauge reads 150 kPa
